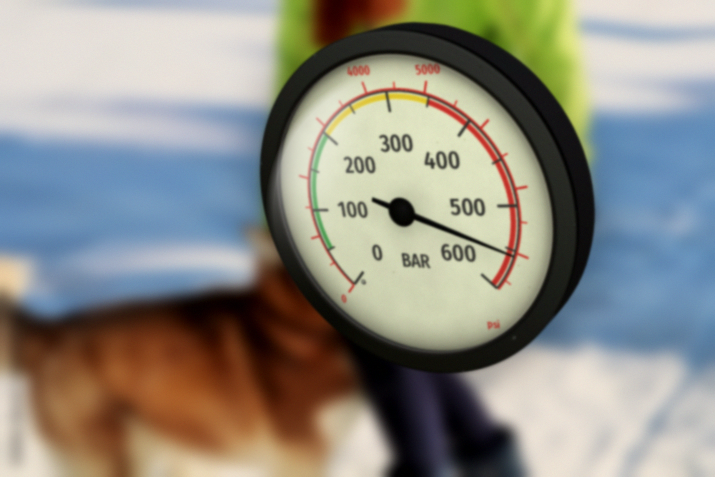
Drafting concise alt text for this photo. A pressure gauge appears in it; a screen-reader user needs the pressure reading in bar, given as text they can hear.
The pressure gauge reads 550 bar
